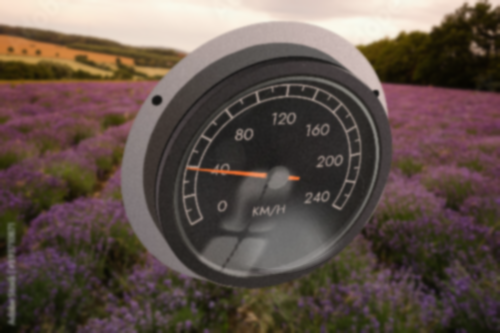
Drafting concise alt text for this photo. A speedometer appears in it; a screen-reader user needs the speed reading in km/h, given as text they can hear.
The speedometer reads 40 km/h
